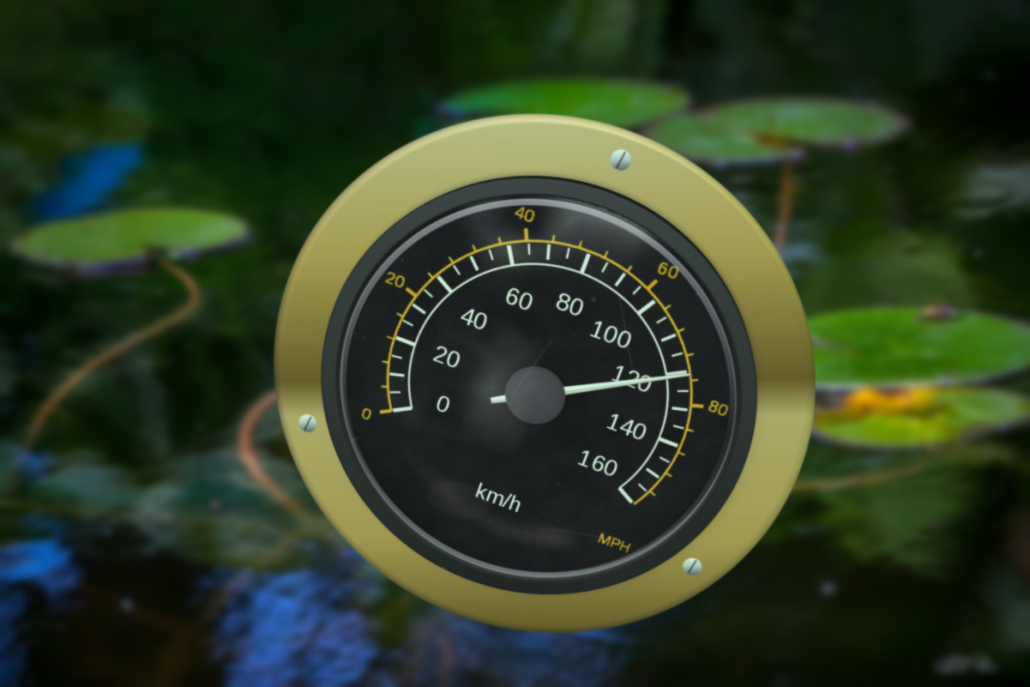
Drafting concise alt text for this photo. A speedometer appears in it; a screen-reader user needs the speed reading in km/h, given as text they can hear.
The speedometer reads 120 km/h
